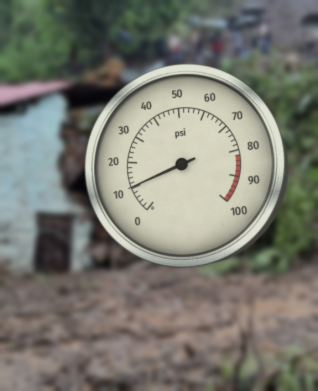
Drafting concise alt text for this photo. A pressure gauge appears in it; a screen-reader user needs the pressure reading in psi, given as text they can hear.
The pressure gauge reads 10 psi
